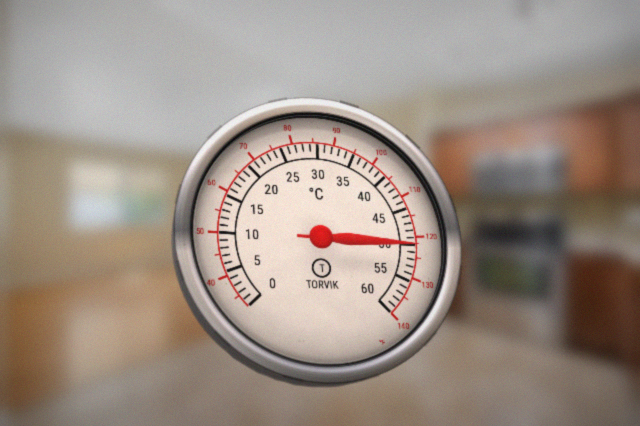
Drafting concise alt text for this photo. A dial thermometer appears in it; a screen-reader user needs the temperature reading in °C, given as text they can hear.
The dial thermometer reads 50 °C
